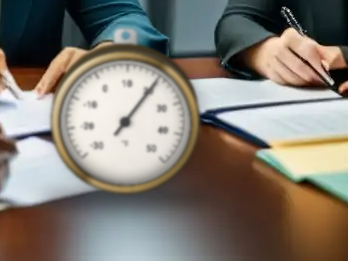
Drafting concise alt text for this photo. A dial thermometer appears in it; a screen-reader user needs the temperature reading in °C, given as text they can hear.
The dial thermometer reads 20 °C
